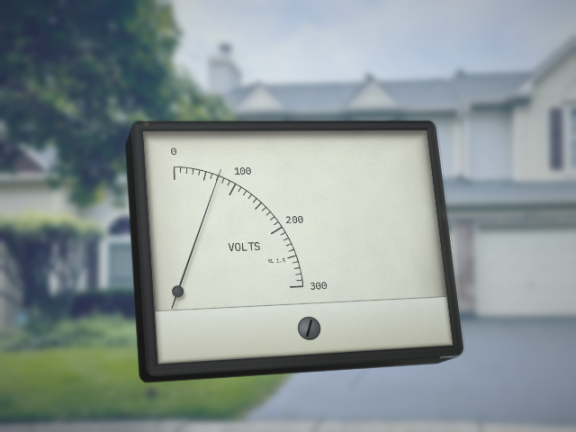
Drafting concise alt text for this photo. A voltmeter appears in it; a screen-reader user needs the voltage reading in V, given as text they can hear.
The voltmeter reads 70 V
